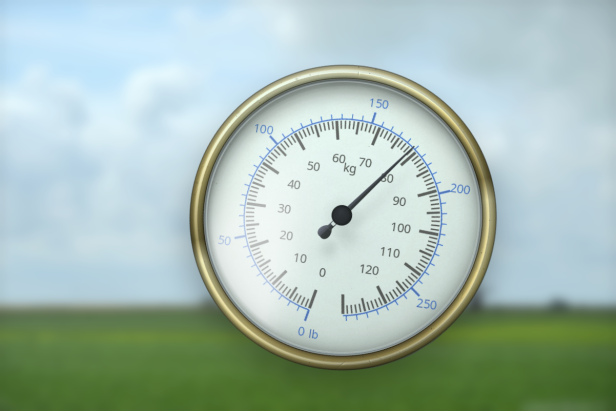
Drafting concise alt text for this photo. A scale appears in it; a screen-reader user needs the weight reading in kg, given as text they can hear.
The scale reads 79 kg
